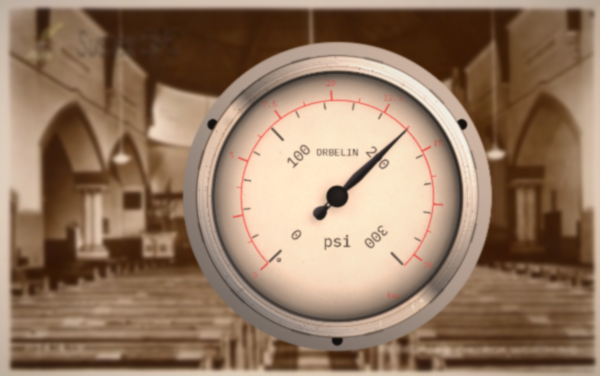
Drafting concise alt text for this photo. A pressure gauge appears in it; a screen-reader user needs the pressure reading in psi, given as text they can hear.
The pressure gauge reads 200 psi
